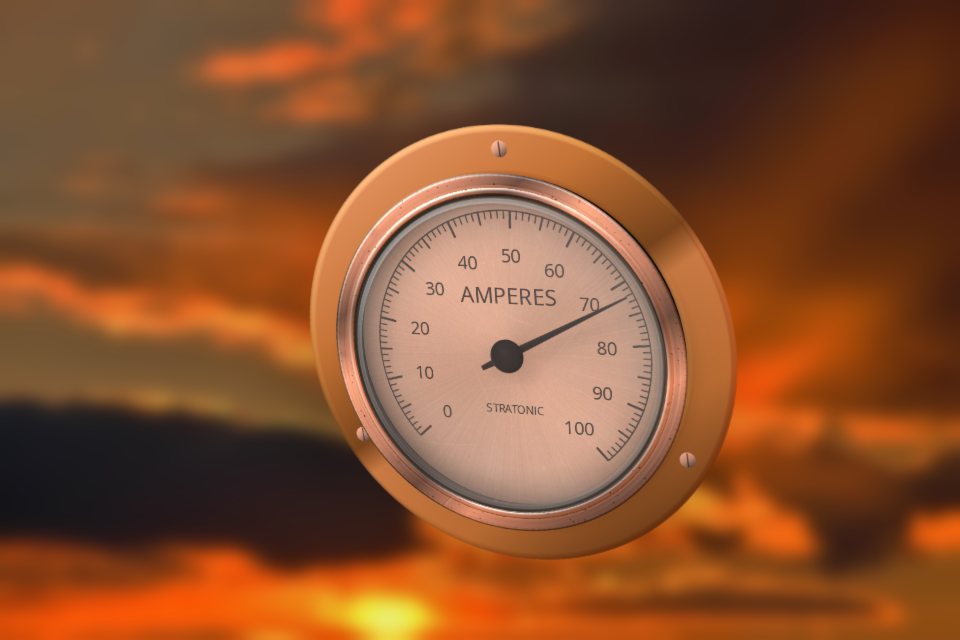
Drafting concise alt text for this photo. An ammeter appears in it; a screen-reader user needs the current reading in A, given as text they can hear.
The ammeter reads 72 A
